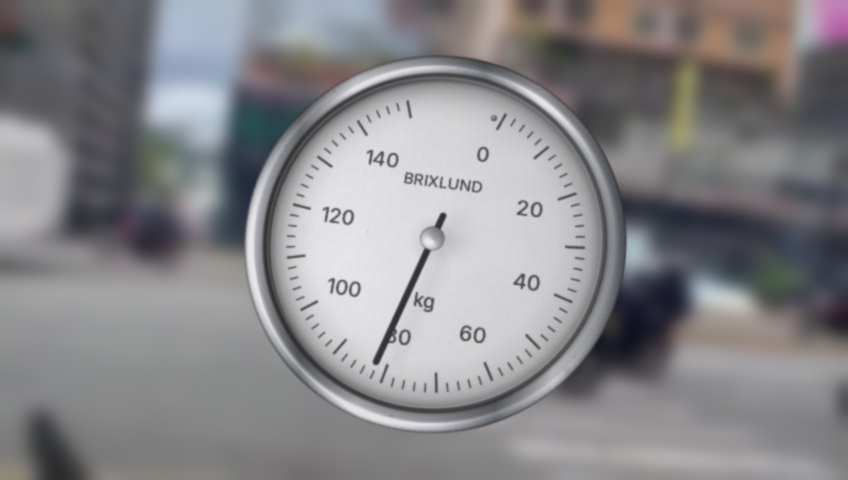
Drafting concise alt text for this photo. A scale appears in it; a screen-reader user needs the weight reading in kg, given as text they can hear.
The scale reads 82 kg
